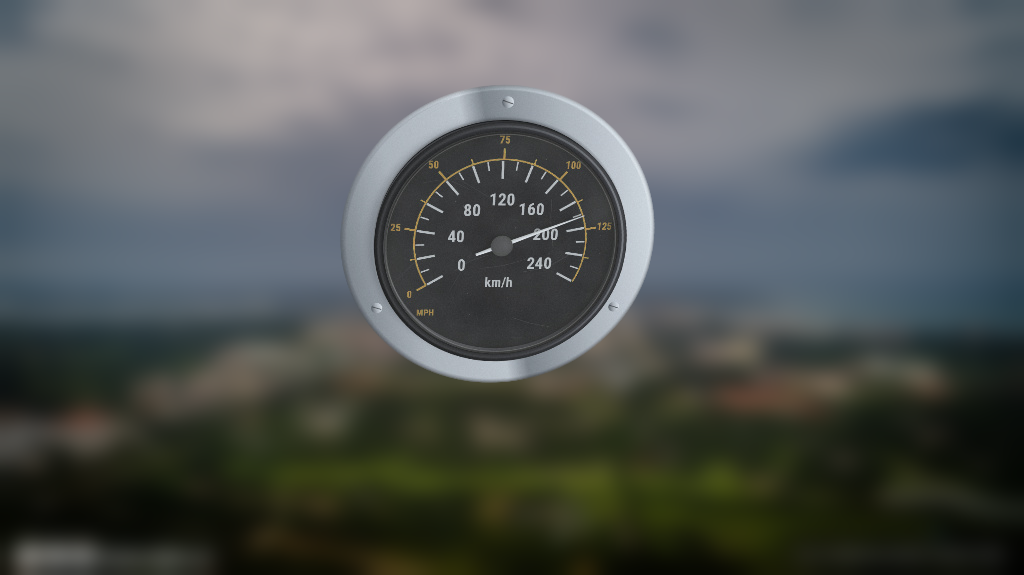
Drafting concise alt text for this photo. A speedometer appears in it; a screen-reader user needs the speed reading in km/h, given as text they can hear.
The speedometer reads 190 km/h
